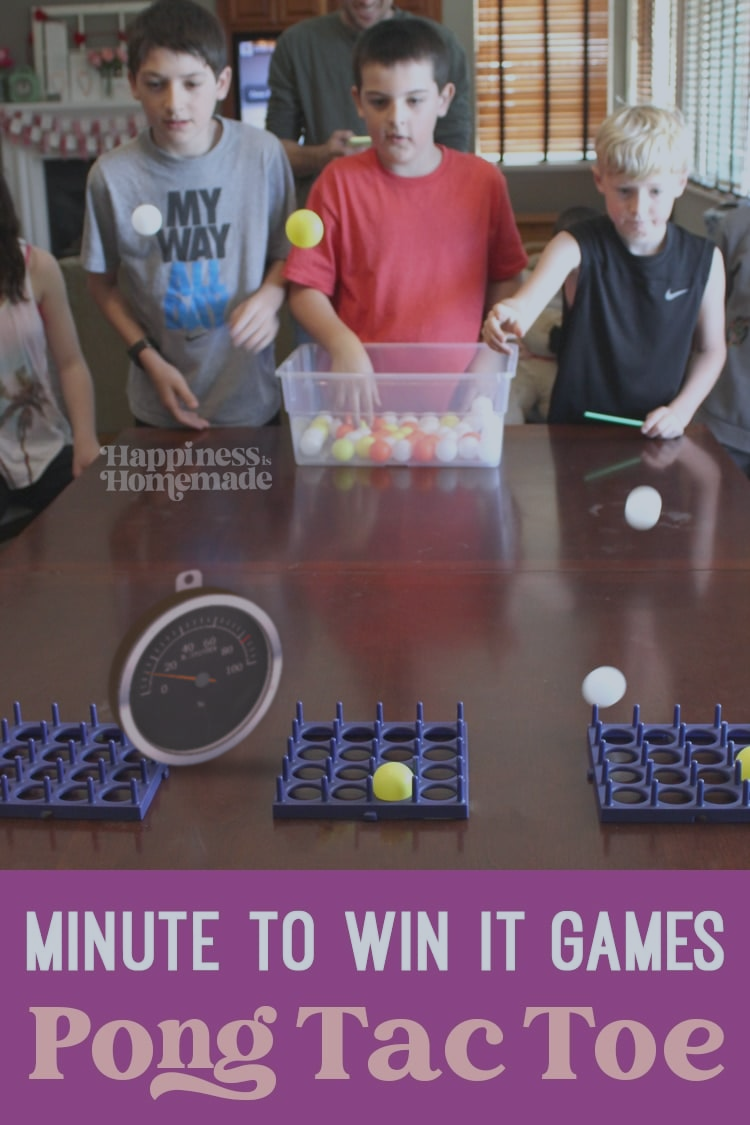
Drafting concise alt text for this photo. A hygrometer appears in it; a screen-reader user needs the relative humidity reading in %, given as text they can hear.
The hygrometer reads 12 %
